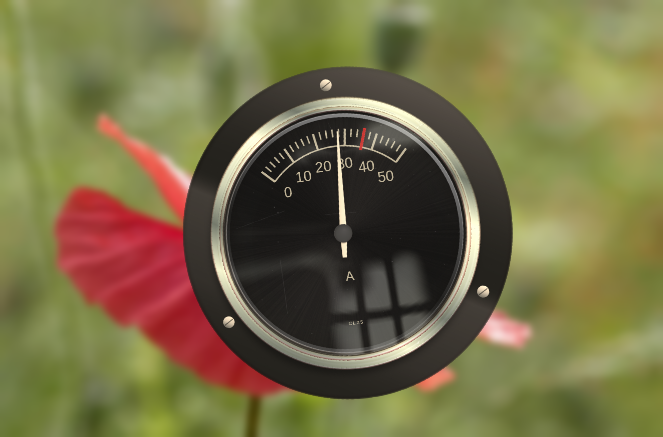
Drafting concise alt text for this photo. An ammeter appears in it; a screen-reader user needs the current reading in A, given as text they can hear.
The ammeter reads 28 A
